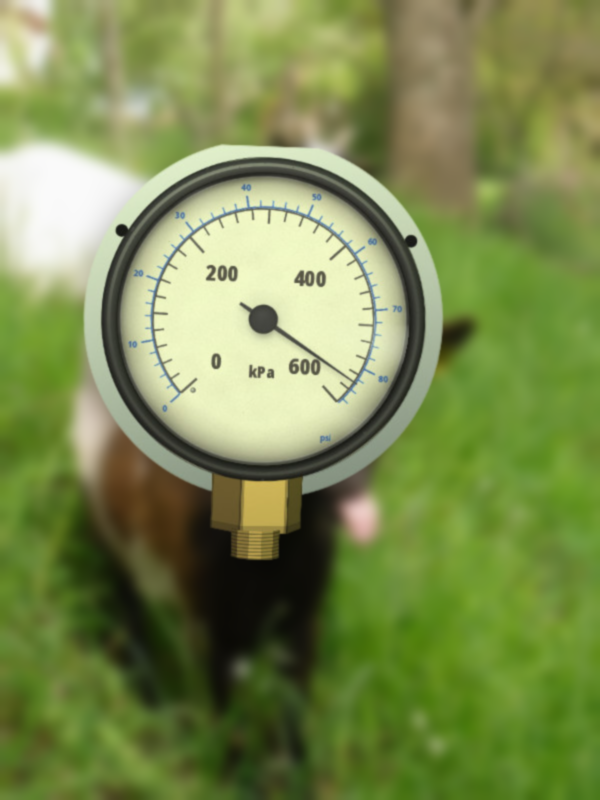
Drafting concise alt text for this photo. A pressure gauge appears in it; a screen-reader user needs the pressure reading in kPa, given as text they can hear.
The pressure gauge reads 570 kPa
